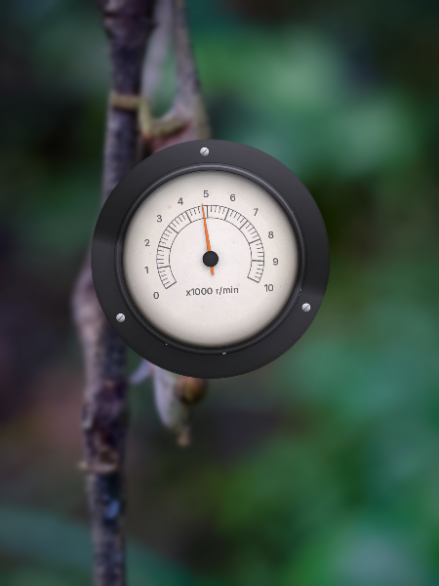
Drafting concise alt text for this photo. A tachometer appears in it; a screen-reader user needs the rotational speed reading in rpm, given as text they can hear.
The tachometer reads 4800 rpm
